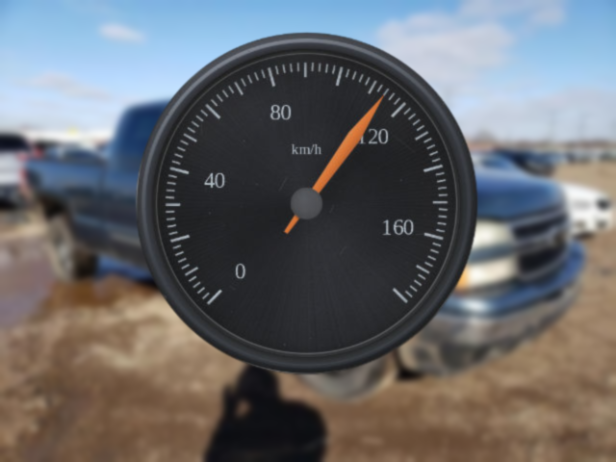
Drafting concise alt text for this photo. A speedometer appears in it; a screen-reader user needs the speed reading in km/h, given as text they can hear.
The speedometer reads 114 km/h
